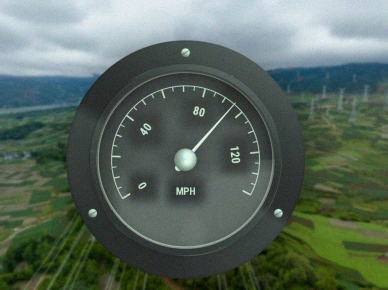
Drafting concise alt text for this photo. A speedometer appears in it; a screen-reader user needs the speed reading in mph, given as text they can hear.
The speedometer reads 95 mph
